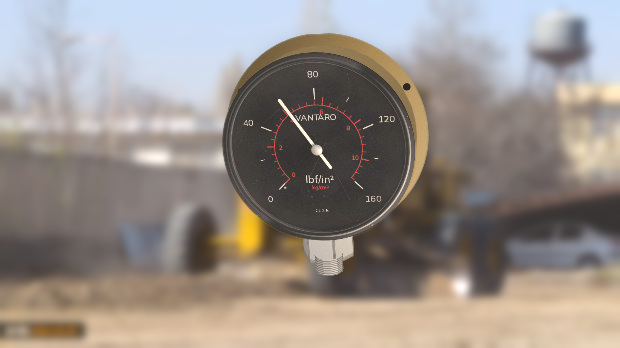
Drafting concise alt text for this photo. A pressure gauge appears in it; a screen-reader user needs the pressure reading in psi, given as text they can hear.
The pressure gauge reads 60 psi
